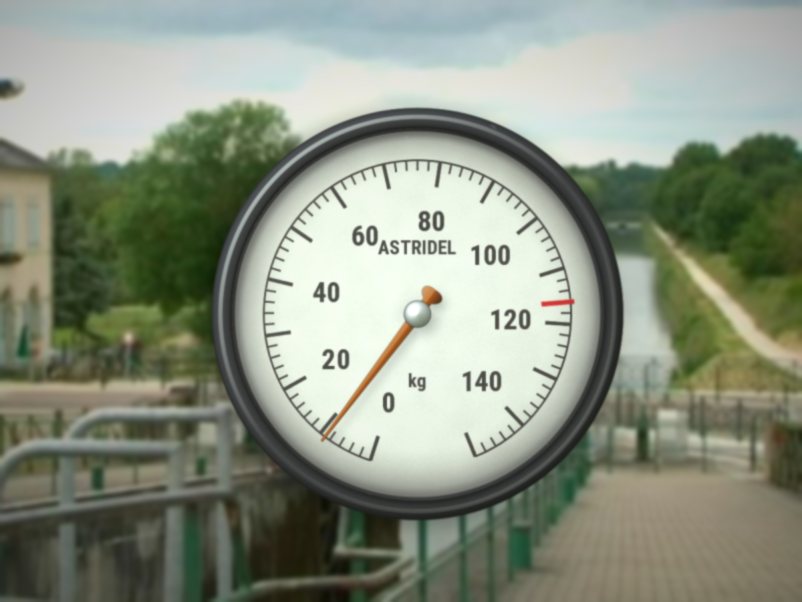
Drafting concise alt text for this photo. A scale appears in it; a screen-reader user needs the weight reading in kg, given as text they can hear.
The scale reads 9 kg
